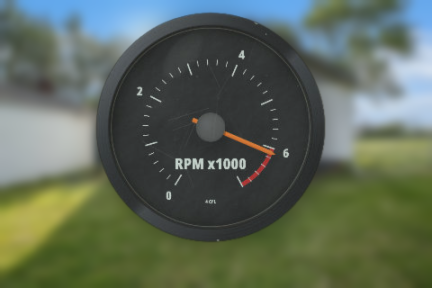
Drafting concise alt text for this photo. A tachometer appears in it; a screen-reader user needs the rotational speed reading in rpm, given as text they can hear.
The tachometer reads 6100 rpm
